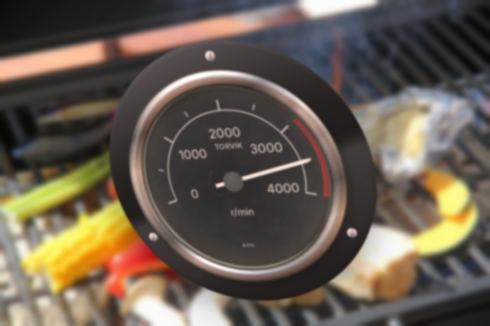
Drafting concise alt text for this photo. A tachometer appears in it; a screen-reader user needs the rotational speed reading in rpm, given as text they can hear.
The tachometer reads 3500 rpm
